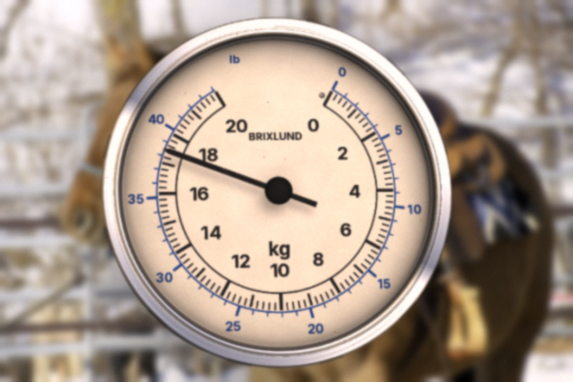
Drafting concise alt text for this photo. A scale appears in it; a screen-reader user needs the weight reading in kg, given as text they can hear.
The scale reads 17.4 kg
